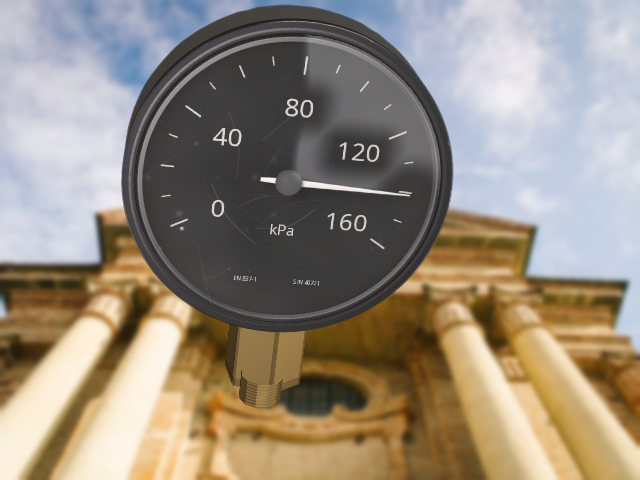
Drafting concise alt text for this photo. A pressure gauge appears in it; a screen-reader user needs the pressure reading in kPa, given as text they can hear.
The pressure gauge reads 140 kPa
